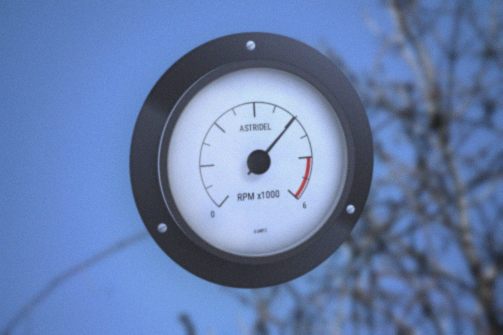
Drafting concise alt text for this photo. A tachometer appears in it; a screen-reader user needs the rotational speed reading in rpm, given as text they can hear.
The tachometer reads 4000 rpm
